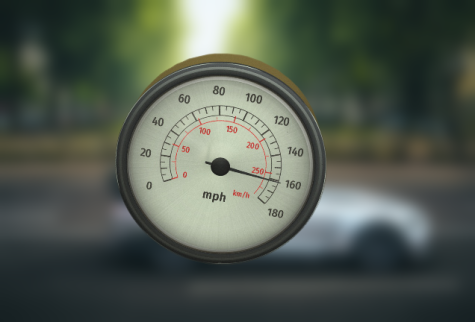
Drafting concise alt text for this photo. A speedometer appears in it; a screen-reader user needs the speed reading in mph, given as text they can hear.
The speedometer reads 160 mph
